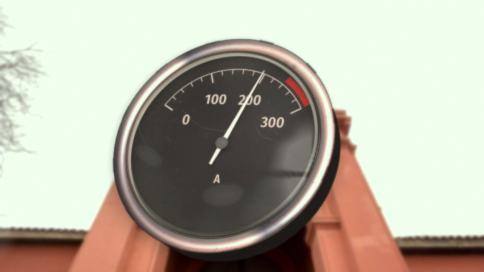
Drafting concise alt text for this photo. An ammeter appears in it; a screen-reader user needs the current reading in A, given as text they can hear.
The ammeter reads 200 A
